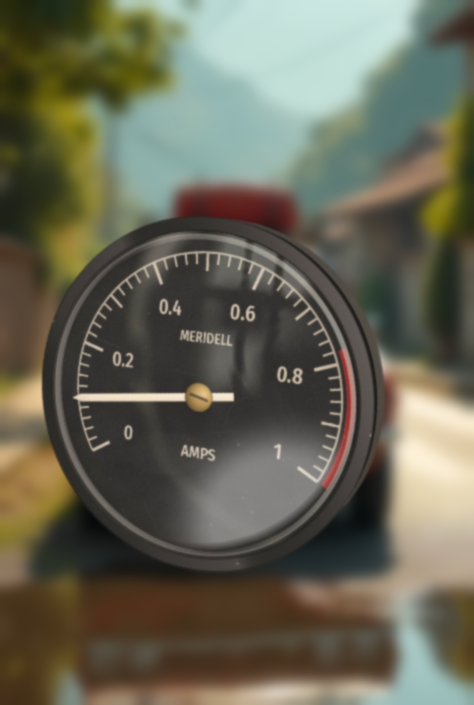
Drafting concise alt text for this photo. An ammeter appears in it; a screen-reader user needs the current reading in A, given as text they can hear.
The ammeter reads 0.1 A
